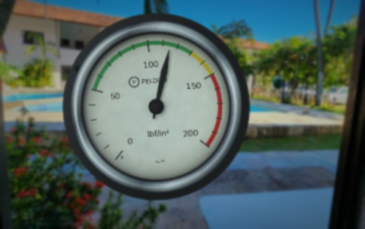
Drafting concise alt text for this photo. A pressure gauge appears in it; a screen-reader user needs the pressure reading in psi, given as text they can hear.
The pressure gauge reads 115 psi
